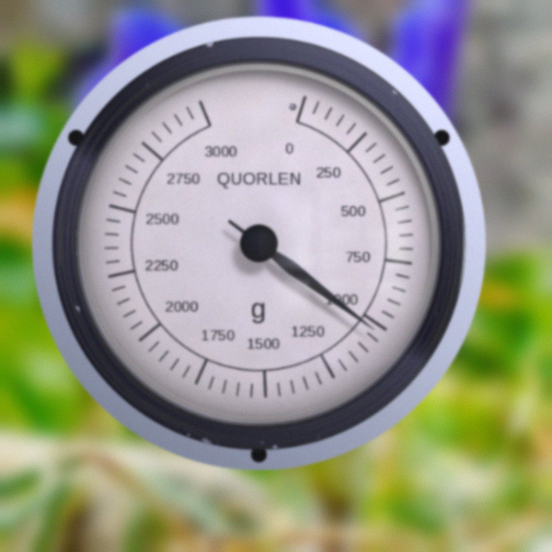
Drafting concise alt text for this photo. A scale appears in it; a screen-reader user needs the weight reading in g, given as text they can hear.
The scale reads 1025 g
